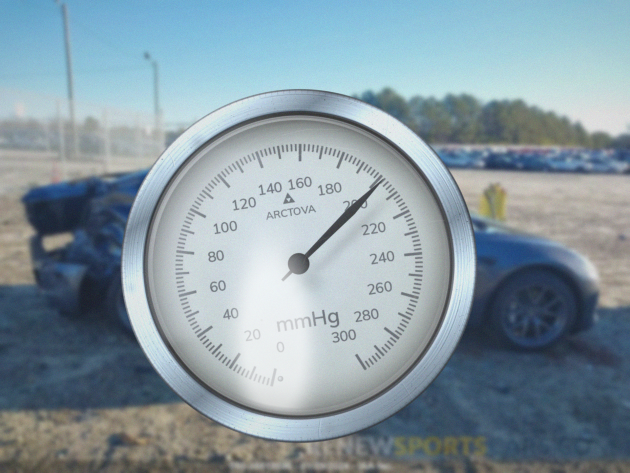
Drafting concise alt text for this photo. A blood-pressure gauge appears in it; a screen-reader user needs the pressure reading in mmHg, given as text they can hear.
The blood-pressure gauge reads 202 mmHg
